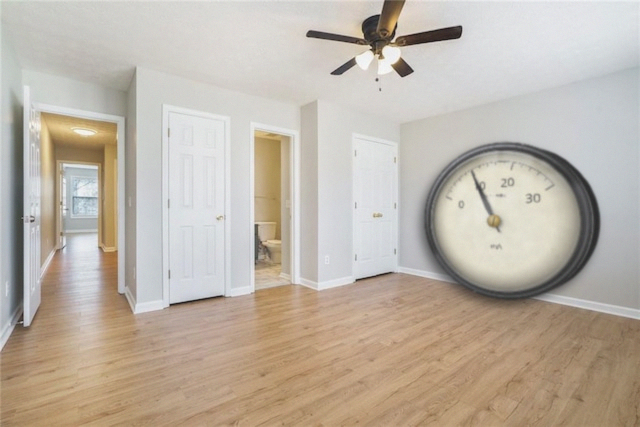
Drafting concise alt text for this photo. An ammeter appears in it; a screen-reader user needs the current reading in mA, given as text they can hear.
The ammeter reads 10 mA
